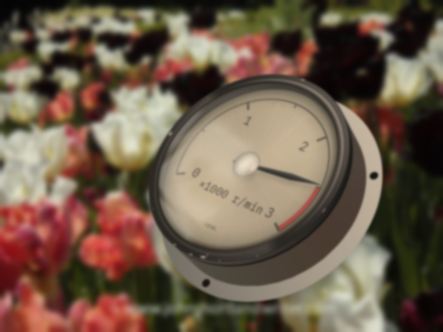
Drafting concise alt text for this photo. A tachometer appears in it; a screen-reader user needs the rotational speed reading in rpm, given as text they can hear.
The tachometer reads 2500 rpm
